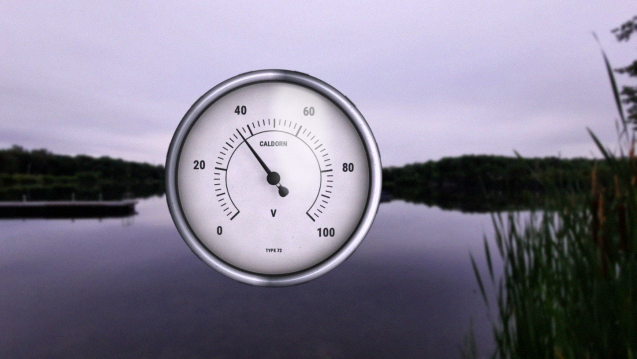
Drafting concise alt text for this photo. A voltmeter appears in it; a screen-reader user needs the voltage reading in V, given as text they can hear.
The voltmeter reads 36 V
